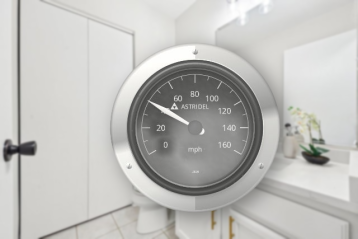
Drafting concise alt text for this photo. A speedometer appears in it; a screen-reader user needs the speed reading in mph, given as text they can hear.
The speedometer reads 40 mph
